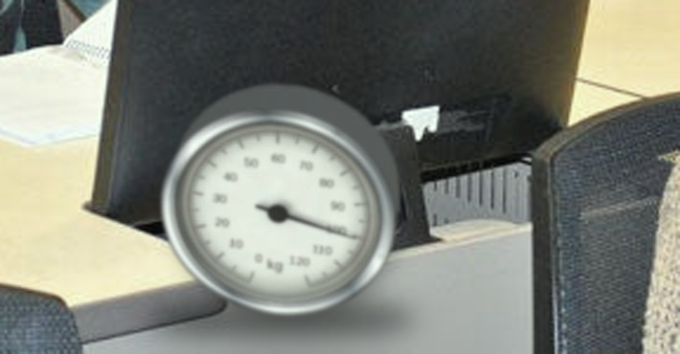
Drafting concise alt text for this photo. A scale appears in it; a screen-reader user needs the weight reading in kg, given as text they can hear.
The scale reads 100 kg
